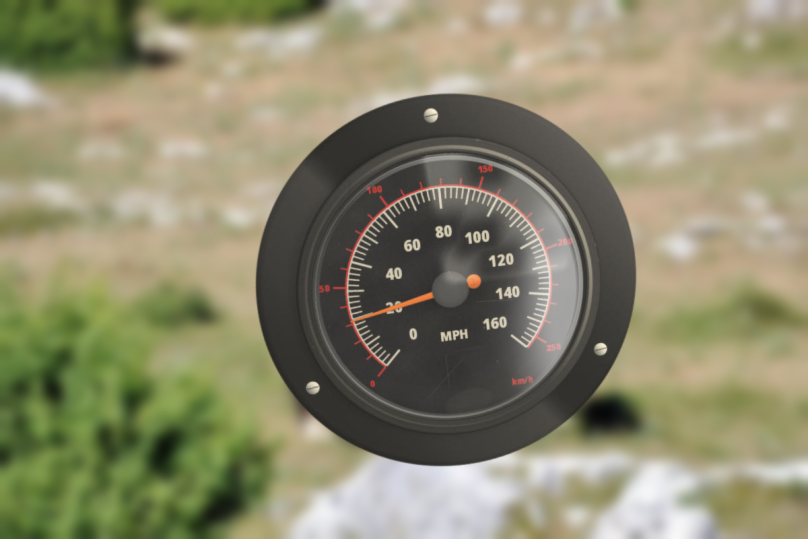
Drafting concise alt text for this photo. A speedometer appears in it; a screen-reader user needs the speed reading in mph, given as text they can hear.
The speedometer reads 20 mph
